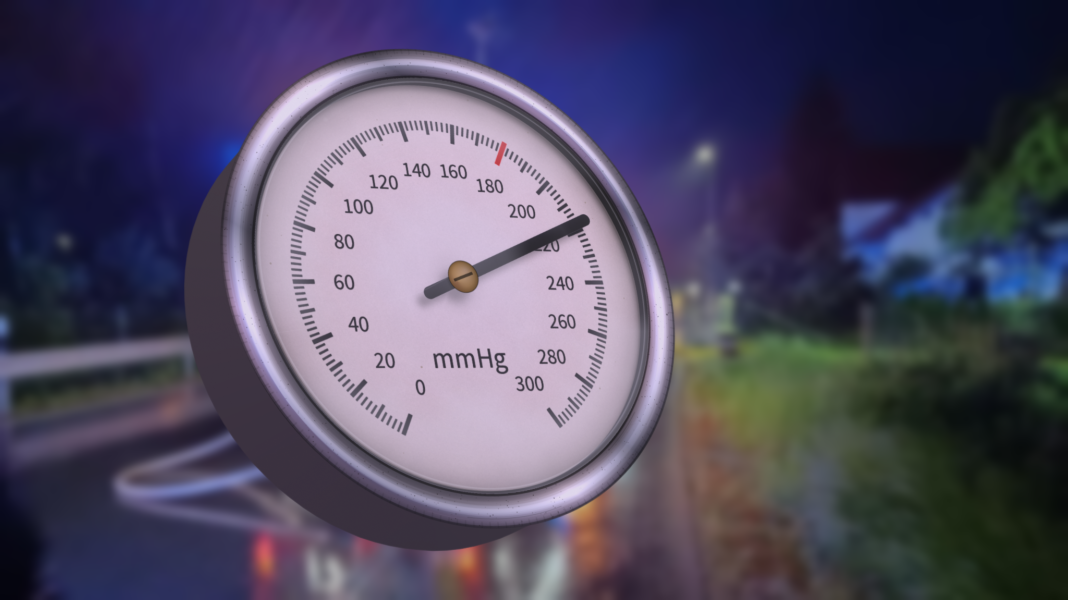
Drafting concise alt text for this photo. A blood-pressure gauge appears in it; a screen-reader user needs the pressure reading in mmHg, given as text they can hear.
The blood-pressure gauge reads 218 mmHg
